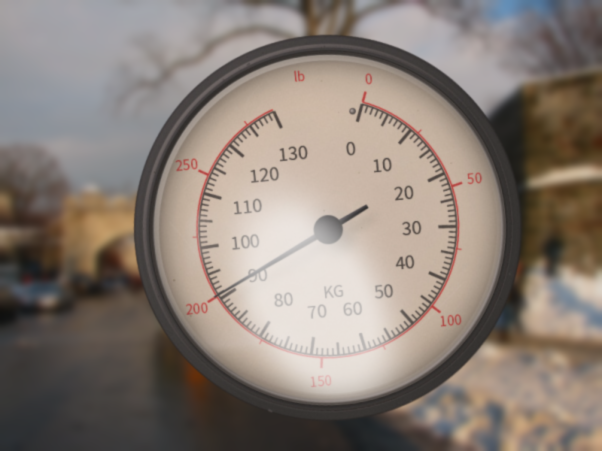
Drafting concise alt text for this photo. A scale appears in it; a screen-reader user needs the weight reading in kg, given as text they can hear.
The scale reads 91 kg
